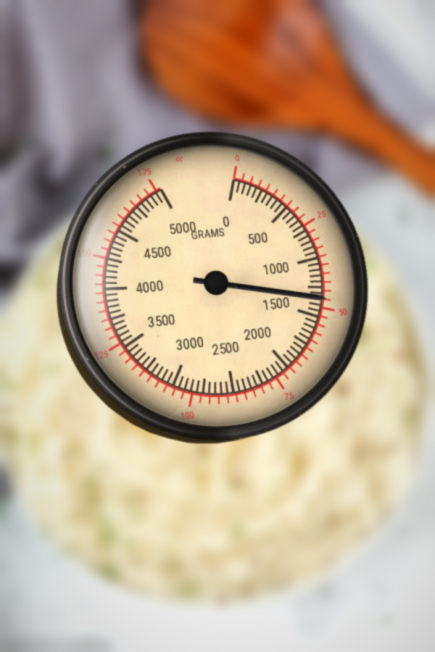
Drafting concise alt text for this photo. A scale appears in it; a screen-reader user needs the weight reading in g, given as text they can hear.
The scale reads 1350 g
